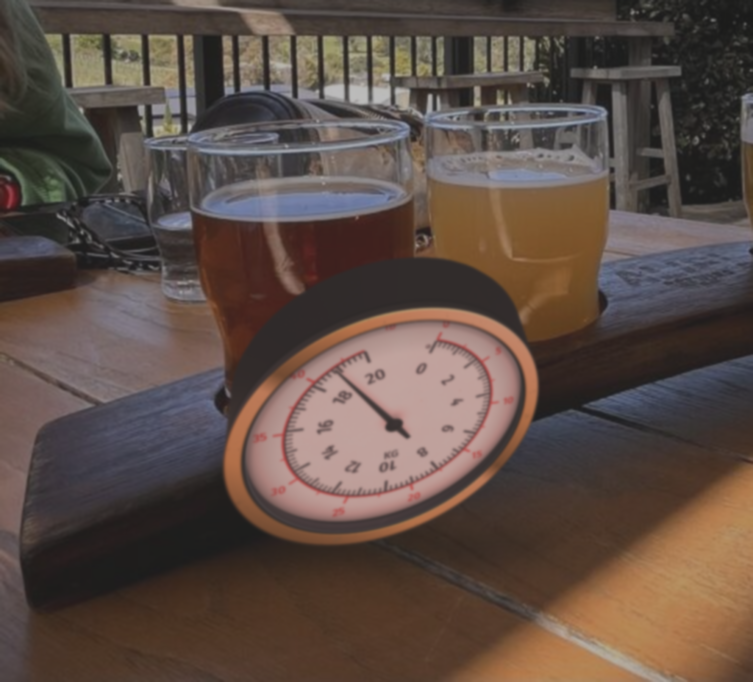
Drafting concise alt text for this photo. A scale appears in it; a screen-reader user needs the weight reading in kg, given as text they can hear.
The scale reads 19 kg
